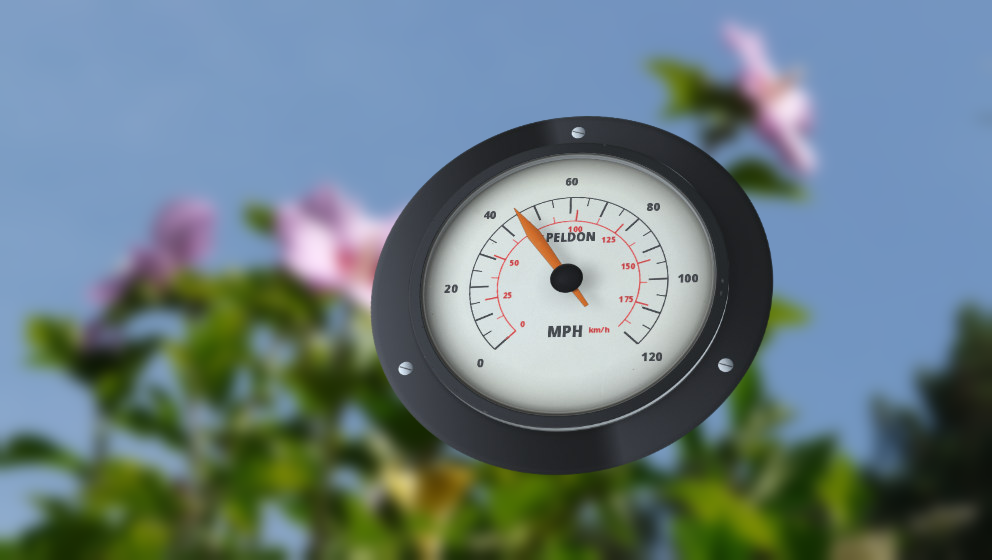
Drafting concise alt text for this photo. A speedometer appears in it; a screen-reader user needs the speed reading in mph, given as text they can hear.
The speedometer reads 45 mph
